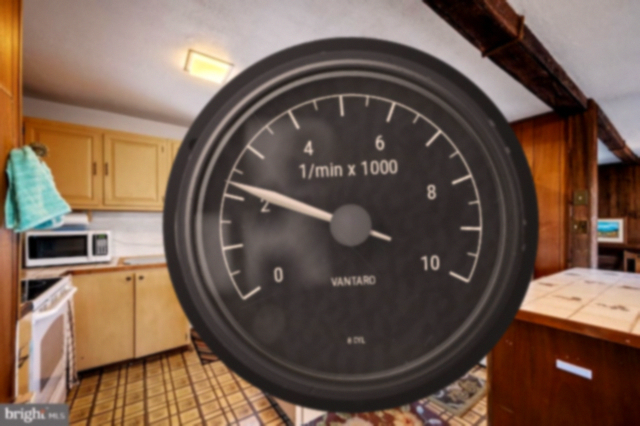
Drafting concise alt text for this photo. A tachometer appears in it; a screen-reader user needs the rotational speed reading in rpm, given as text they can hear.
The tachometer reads 2250 rpm
